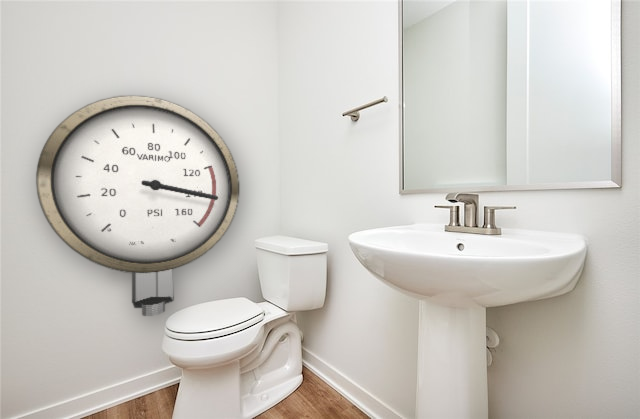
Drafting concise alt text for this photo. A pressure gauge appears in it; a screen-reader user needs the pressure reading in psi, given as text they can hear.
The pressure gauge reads 140 psi
